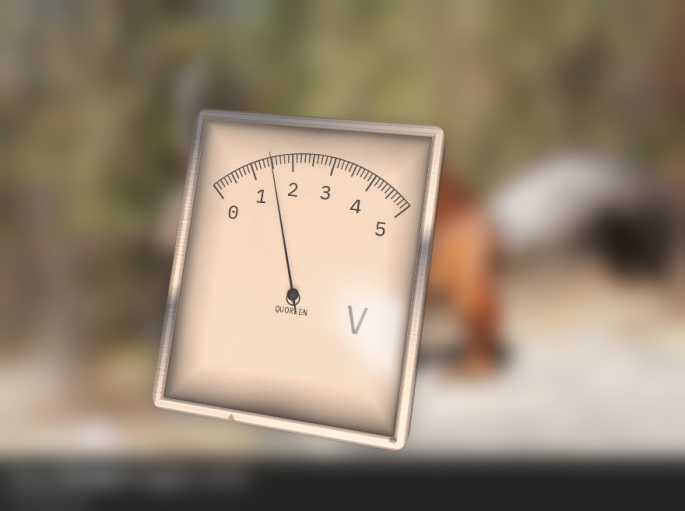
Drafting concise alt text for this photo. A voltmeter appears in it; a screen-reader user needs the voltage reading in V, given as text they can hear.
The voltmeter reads 1.5 V
